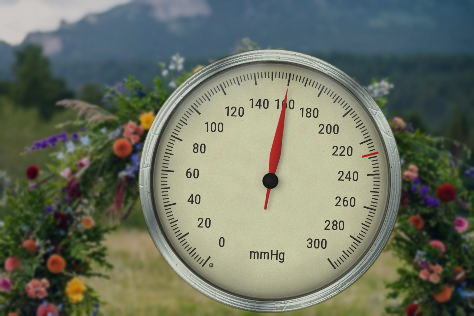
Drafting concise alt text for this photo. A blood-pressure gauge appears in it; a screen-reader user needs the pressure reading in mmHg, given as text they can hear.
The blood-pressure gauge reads 160 mmHg
